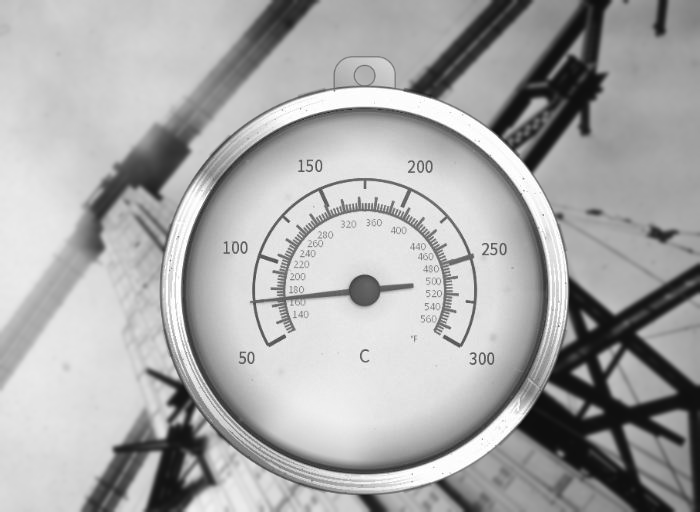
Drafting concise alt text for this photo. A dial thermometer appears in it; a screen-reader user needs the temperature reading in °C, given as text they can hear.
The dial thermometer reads 75 °C
